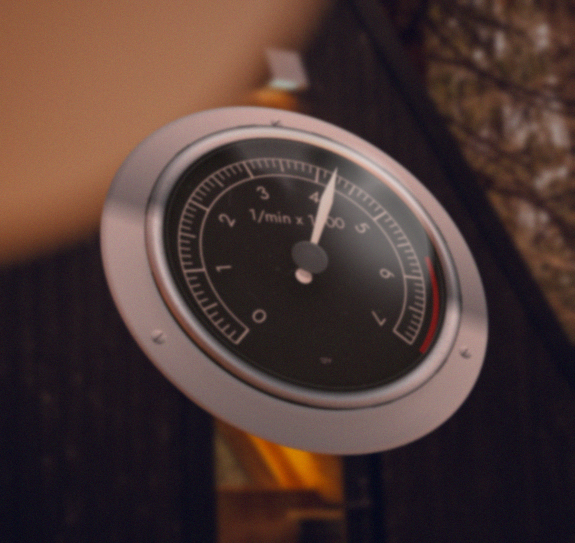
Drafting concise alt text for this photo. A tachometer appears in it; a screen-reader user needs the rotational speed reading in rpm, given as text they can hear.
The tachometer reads 4200 rpm
